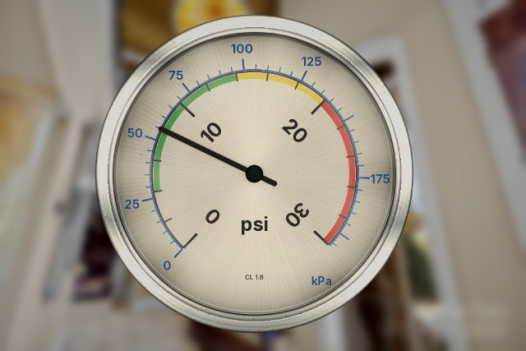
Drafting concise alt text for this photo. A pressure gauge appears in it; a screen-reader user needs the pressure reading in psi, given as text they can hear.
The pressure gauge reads 8 psi
